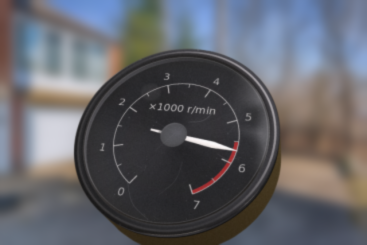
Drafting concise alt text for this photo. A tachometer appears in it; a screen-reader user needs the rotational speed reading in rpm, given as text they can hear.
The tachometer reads 5750 rpm
